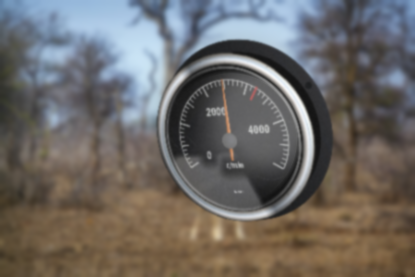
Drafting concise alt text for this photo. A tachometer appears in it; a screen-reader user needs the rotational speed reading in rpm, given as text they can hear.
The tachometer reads 2500 rpm
